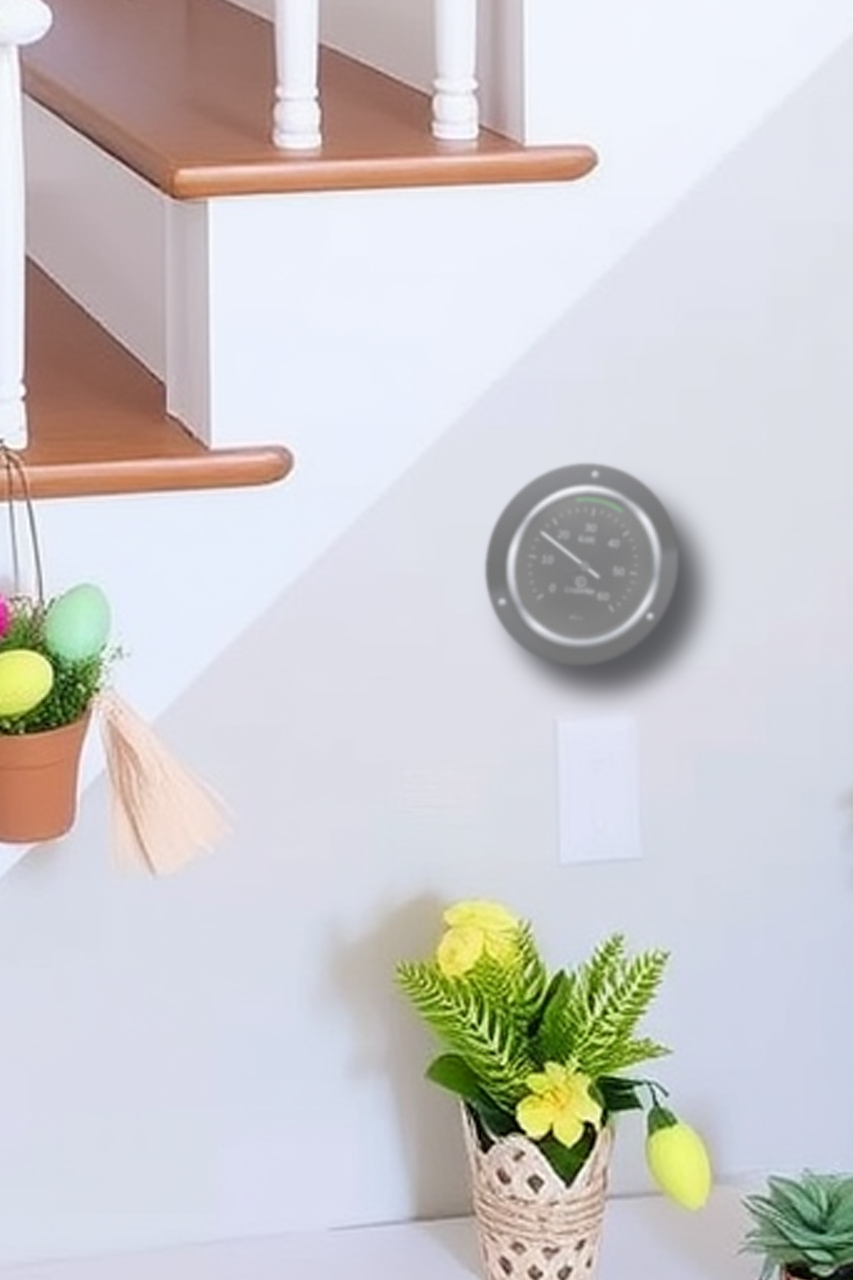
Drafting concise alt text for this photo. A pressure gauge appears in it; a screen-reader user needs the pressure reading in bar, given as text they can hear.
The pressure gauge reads 16 bar
